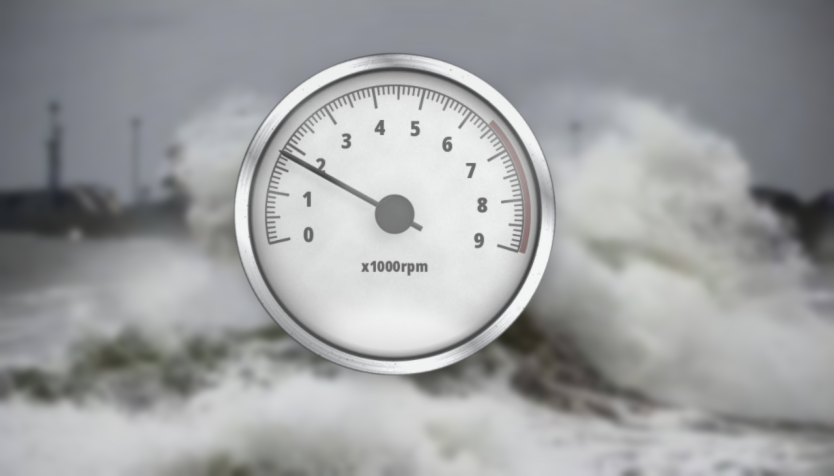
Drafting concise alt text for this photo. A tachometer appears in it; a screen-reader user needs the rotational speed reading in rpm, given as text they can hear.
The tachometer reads 1800 rpm
